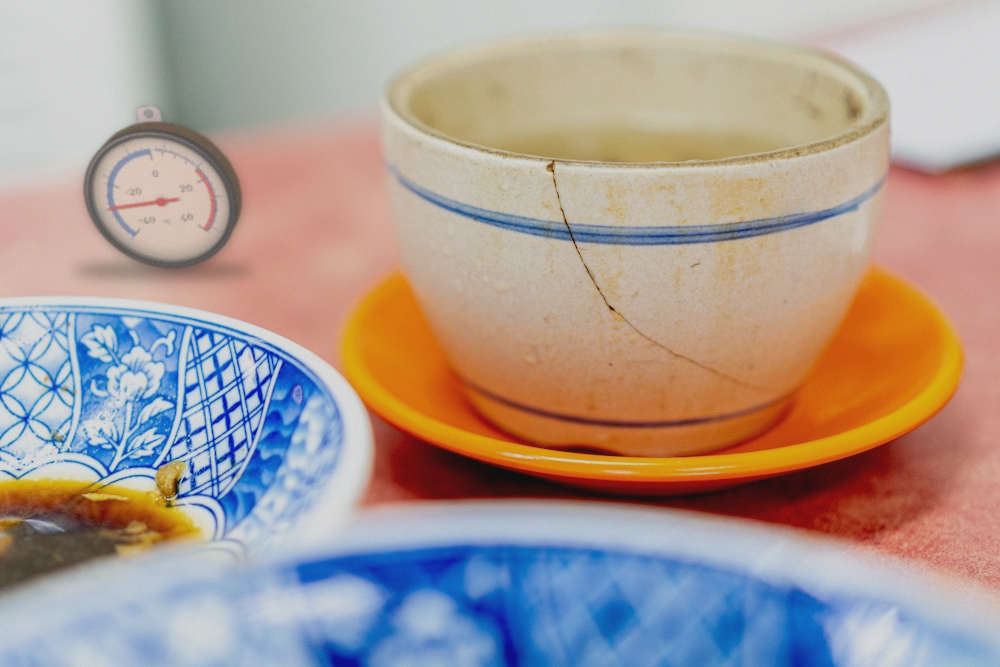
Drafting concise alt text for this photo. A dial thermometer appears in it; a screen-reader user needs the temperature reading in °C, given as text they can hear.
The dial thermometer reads -28 °C
